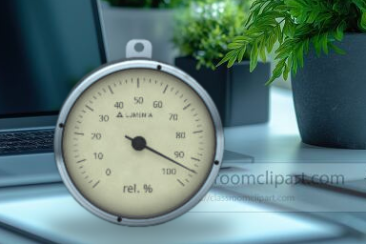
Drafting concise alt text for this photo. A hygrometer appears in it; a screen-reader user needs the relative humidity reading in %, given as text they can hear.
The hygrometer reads 94 %
